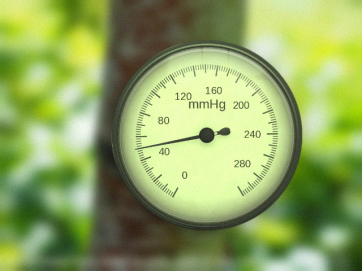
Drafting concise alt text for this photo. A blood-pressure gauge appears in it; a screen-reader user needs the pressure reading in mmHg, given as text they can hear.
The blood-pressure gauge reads 50 mmHg
